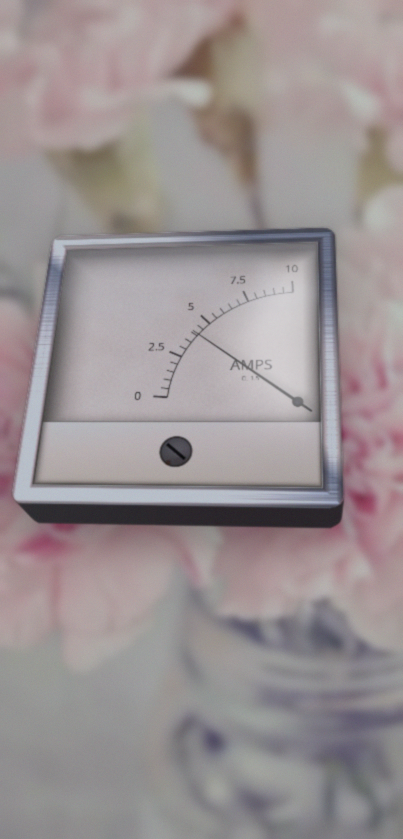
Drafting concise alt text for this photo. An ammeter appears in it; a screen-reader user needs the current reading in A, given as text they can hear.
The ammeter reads 4 A
